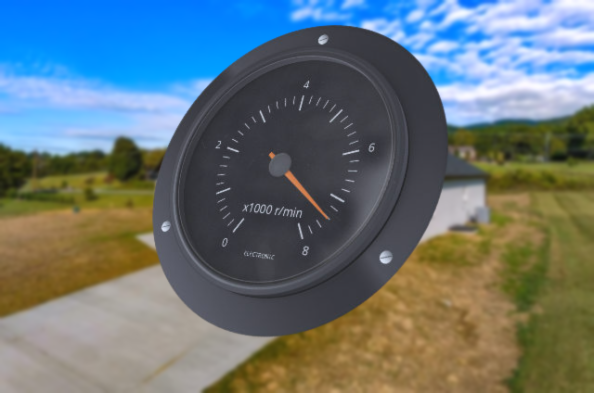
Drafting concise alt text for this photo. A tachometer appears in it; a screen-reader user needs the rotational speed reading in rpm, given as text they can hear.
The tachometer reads 7400 rpm
